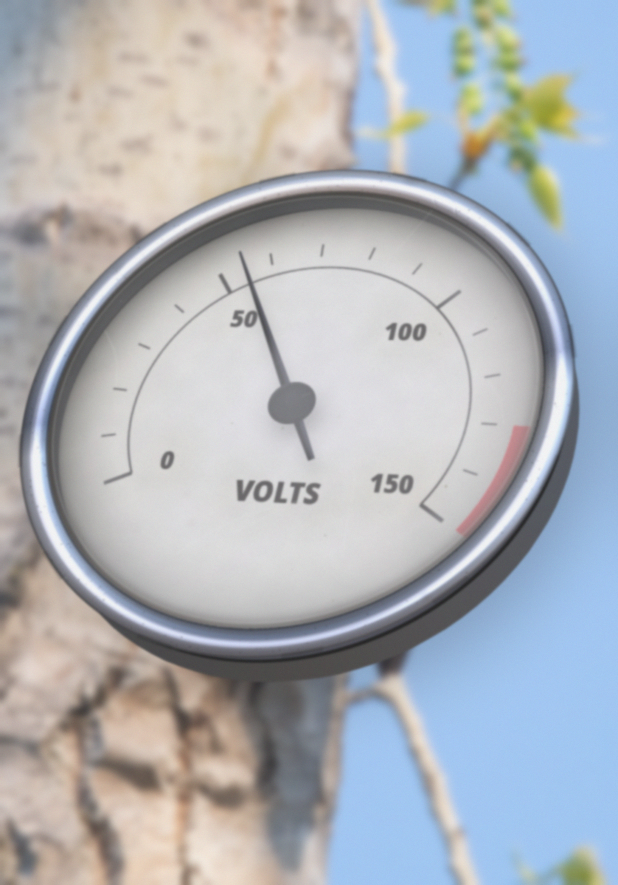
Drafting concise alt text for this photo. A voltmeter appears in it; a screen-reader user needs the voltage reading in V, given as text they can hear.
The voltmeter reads 55 V
